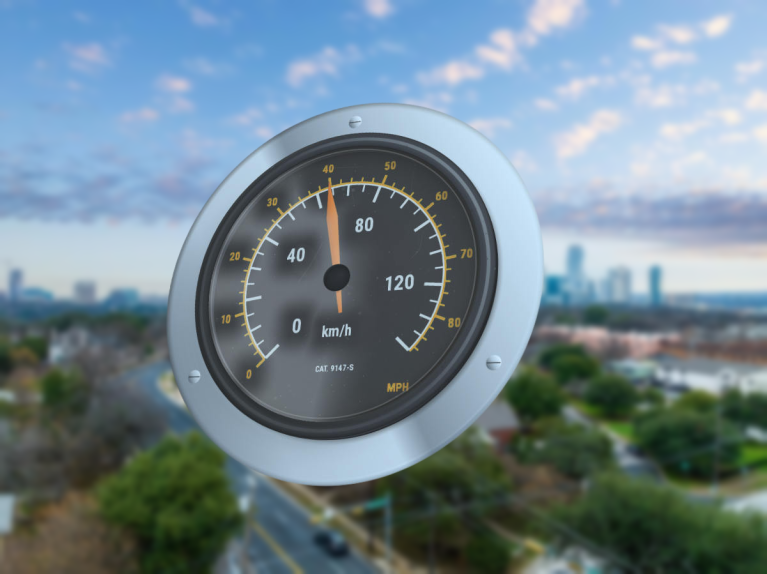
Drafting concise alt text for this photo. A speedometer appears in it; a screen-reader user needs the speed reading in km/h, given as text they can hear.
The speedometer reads 65 km/h
